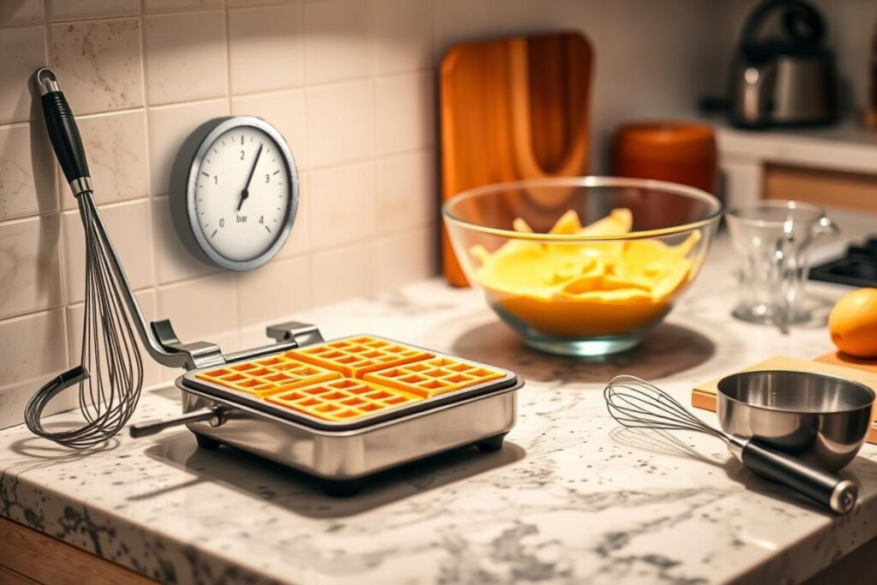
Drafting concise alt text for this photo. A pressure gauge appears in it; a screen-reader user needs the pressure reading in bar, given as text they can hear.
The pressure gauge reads 2.4 bar
